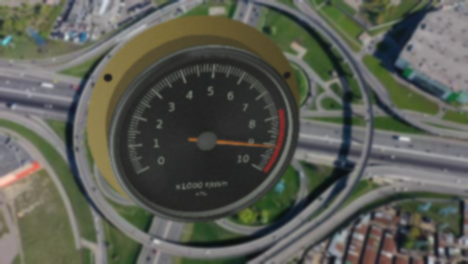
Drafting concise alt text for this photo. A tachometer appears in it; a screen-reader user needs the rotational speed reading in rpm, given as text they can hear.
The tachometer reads 9000 rpm
